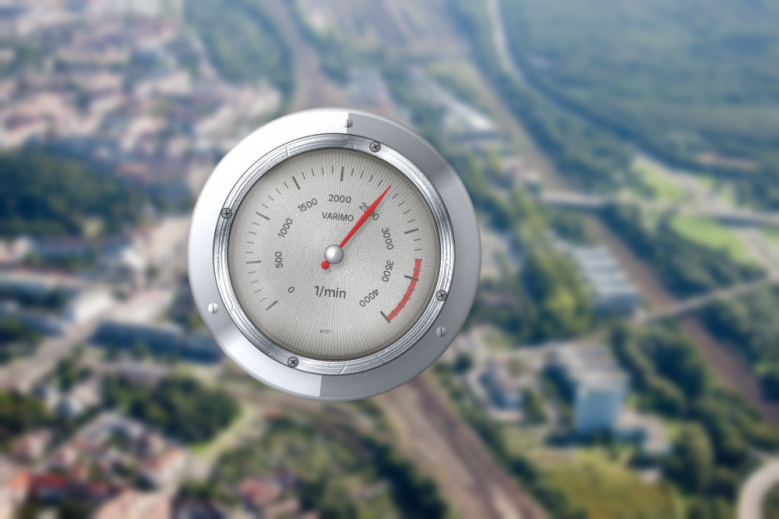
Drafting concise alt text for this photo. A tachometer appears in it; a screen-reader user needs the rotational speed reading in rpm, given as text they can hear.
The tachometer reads 2500 rpm
